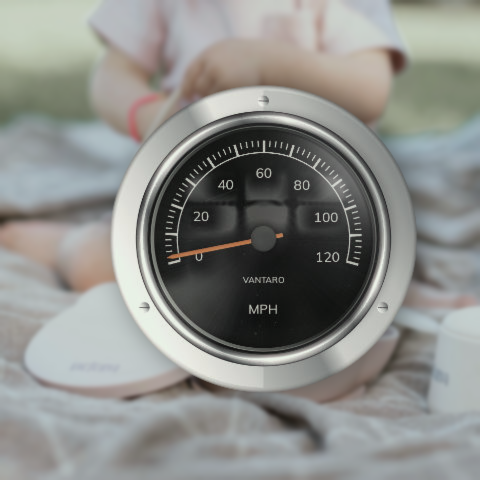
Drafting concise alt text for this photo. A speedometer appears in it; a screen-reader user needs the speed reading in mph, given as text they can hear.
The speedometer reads 2 mph
